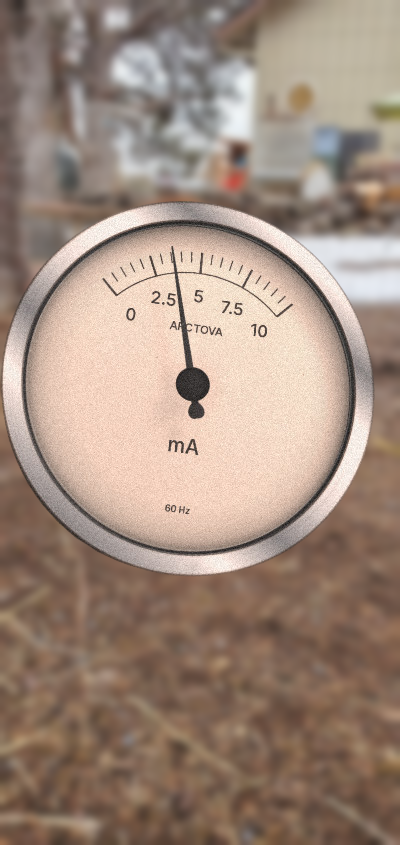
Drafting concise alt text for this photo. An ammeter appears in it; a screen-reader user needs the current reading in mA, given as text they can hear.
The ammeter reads 3.5 mA
